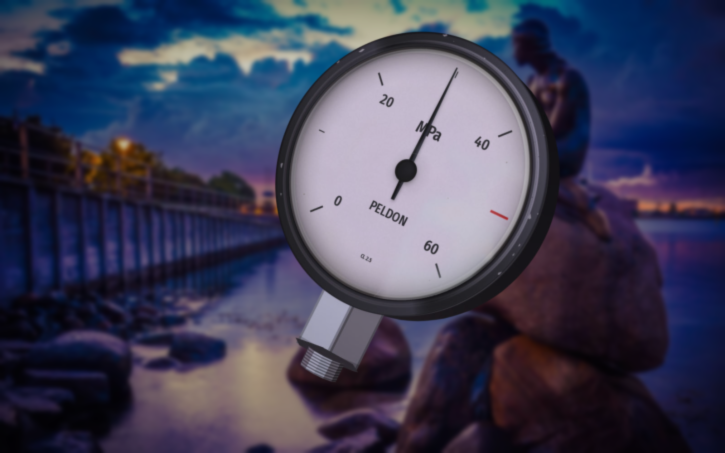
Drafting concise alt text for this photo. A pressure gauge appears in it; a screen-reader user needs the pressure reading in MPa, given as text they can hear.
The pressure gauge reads 30 MPa
